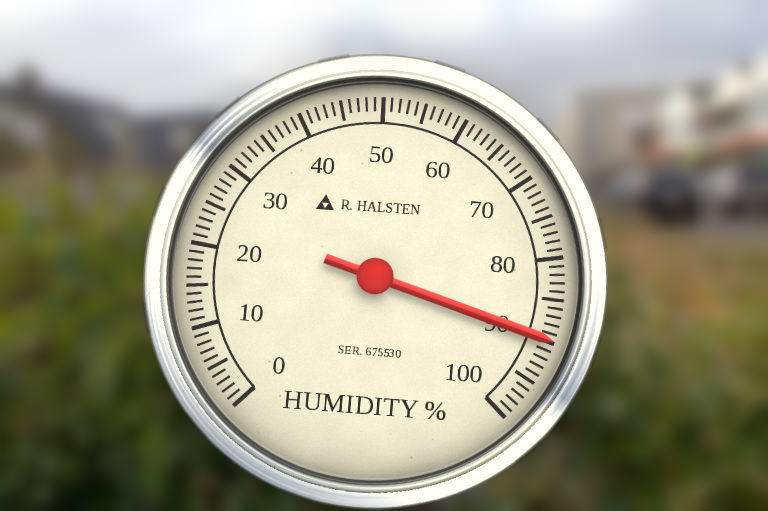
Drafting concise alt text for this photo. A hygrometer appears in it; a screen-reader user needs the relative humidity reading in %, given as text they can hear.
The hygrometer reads 90 %
